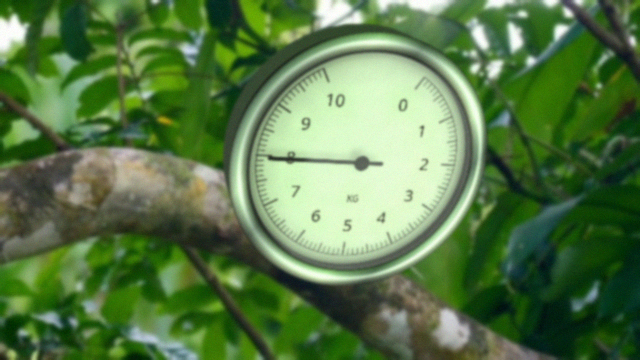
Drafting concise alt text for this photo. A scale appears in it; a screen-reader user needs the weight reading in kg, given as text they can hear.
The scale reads 8 kg
